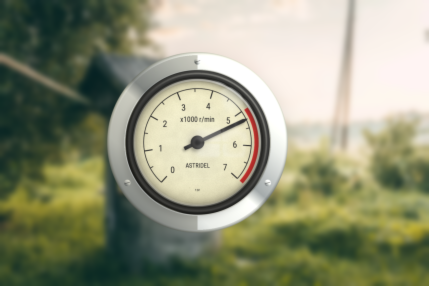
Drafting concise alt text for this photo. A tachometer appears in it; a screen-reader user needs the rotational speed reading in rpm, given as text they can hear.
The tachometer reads 5250 rpm
